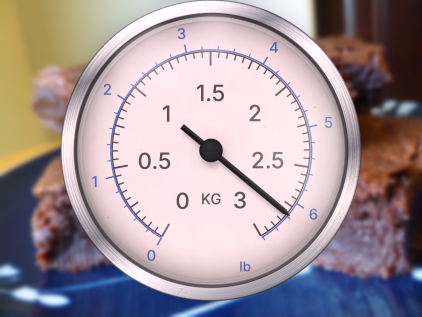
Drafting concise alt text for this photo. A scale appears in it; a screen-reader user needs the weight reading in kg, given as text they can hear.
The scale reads 2.8 kg
